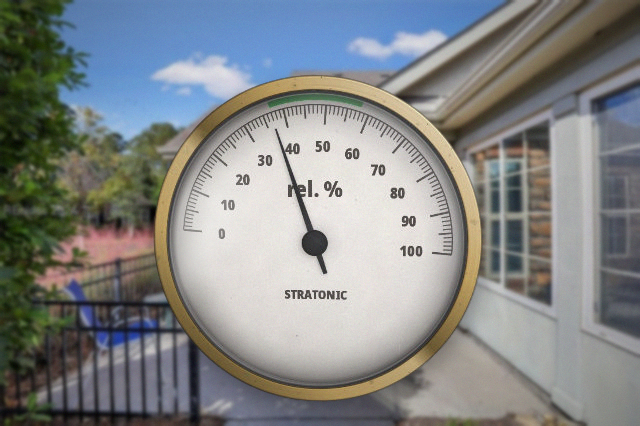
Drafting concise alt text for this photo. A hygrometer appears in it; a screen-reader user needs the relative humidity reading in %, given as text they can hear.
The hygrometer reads 37 %
